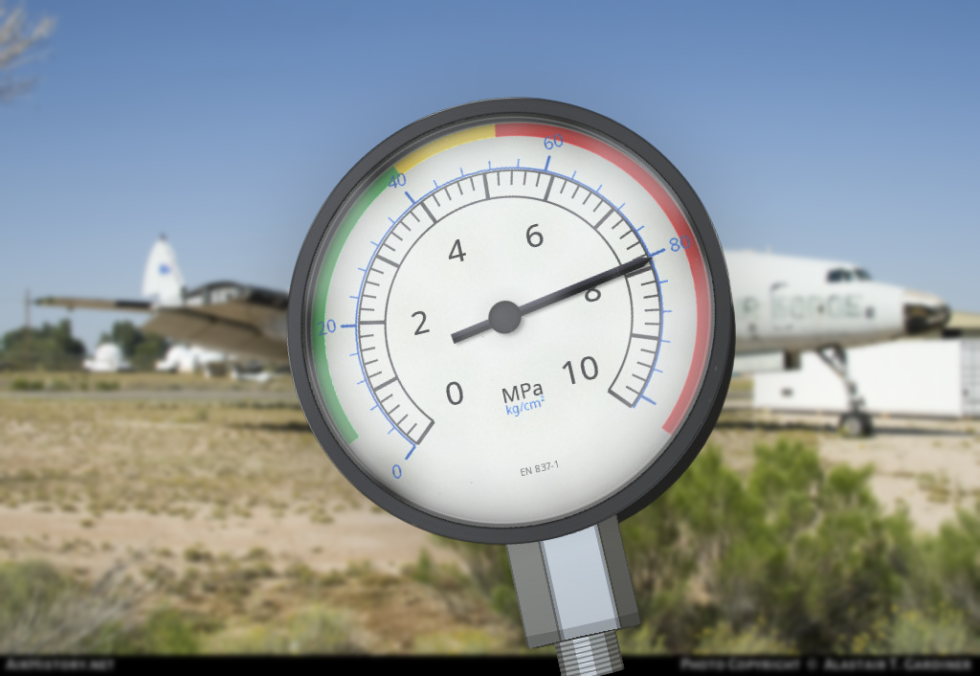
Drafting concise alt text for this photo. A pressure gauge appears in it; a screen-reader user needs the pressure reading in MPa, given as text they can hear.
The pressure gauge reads 7.9 MPa
